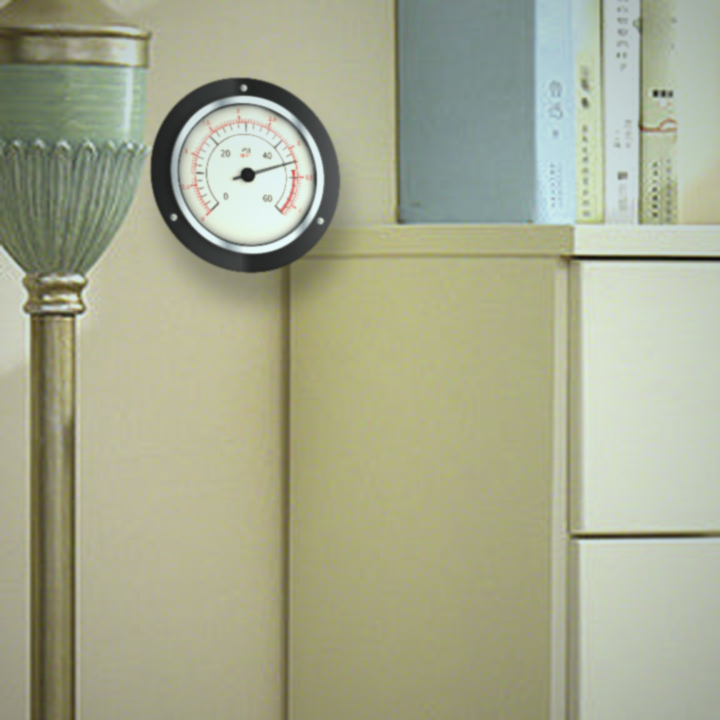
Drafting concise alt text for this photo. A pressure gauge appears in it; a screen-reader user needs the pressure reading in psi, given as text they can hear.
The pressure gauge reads 46 psi
